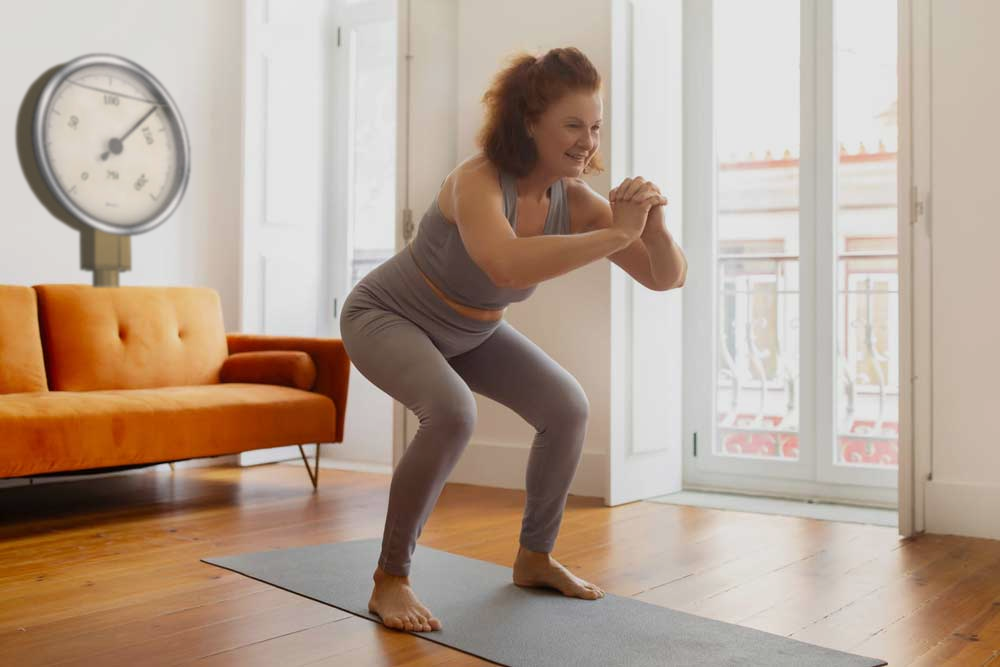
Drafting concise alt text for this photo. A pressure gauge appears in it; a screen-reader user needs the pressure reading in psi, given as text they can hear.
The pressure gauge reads 135 psi
